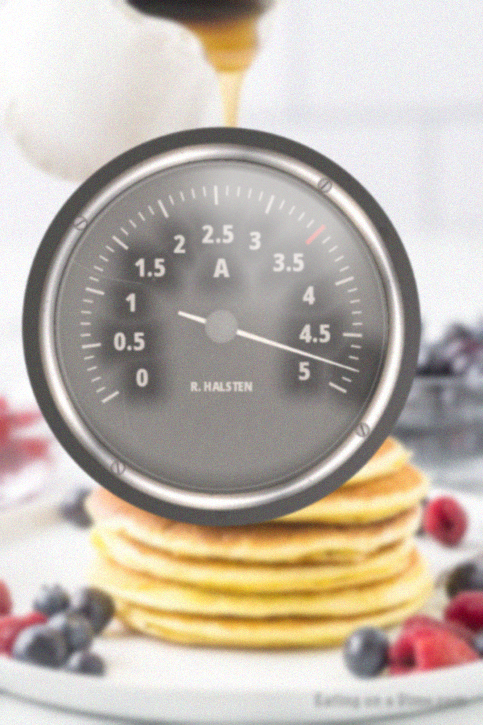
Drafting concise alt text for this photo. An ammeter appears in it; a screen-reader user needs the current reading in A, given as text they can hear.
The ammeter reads 4.8 A
